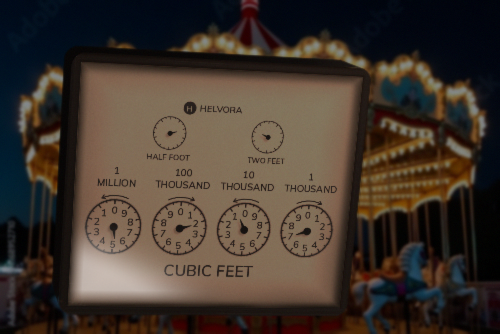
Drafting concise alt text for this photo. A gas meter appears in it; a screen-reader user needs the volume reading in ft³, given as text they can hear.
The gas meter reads 520700 ft³
